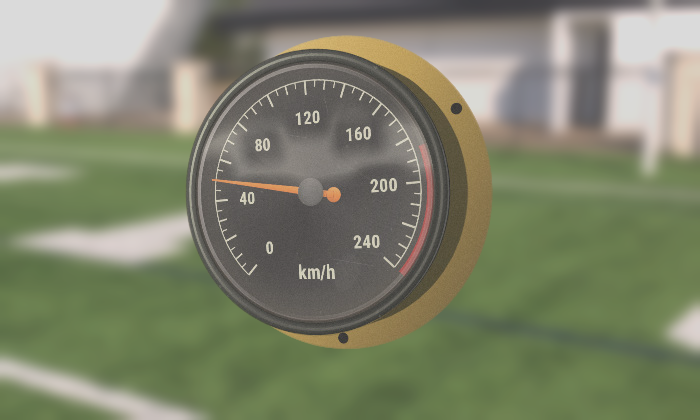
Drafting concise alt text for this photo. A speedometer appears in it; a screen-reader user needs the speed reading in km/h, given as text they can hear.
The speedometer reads 50 km/h
